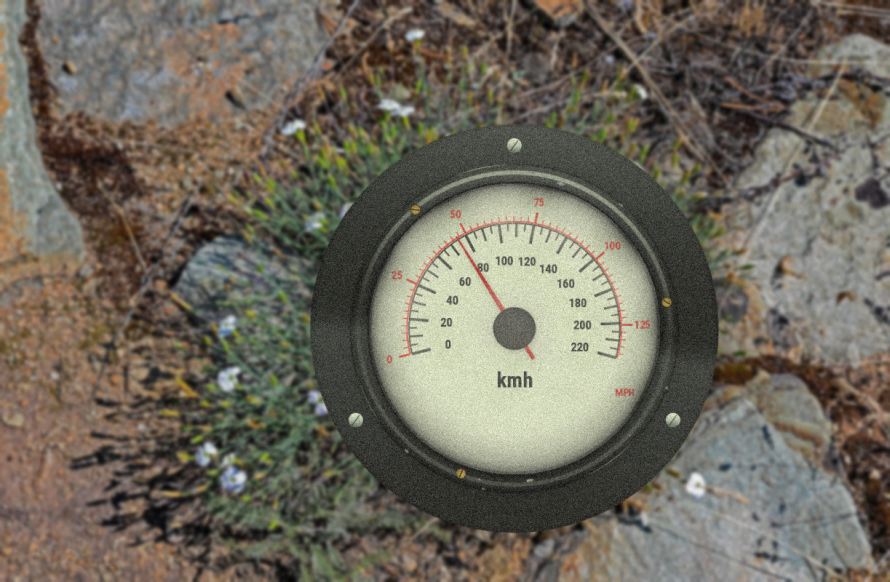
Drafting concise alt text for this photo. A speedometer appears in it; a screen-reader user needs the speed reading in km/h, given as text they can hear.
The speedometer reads 75 km/h
